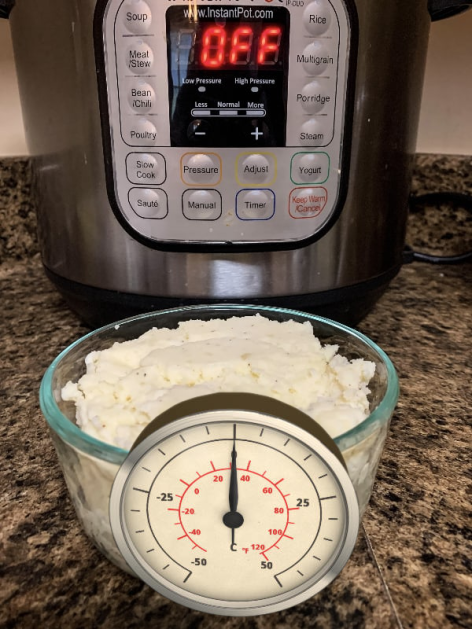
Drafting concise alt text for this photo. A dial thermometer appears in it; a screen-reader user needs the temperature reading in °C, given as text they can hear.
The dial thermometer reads 0 °C
